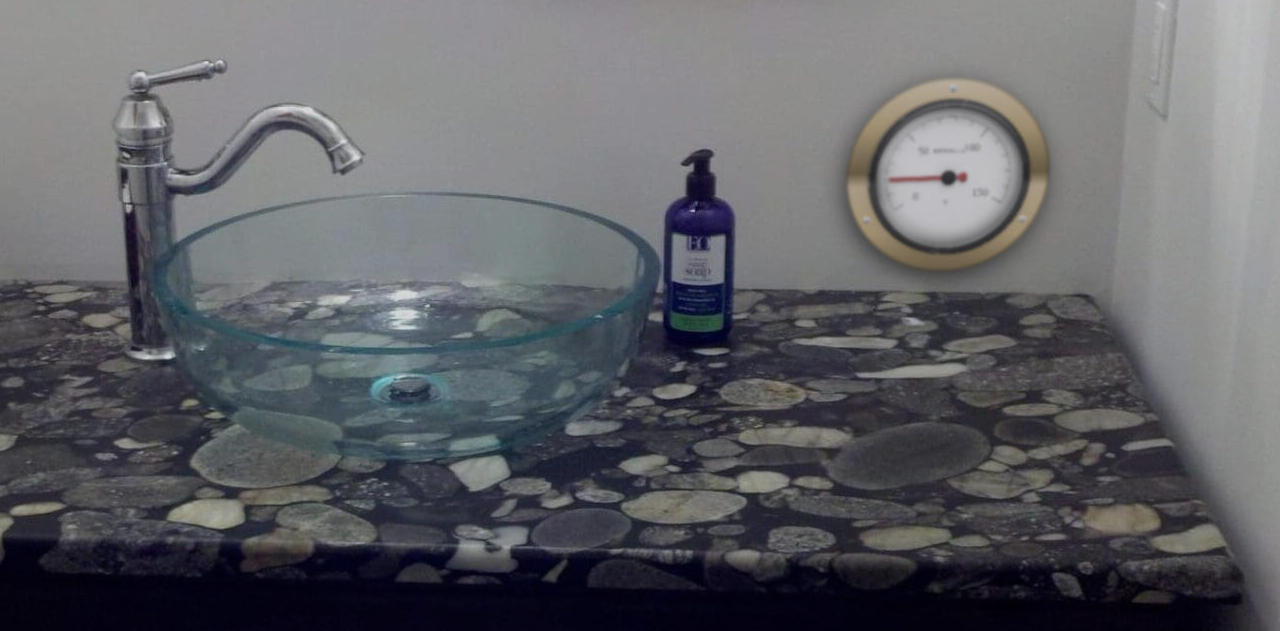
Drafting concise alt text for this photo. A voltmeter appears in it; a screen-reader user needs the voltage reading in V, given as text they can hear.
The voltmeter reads 20 V
